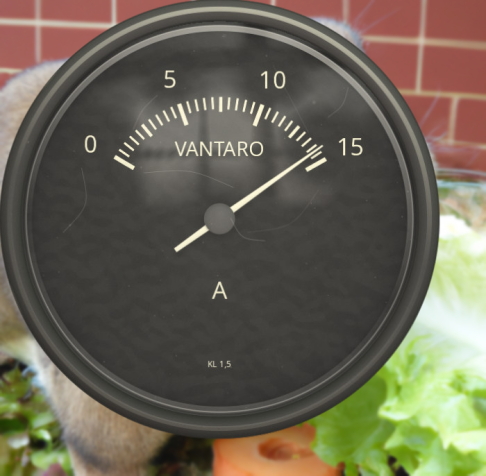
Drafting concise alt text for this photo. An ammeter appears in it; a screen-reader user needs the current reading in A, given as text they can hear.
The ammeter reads 14.25 A
